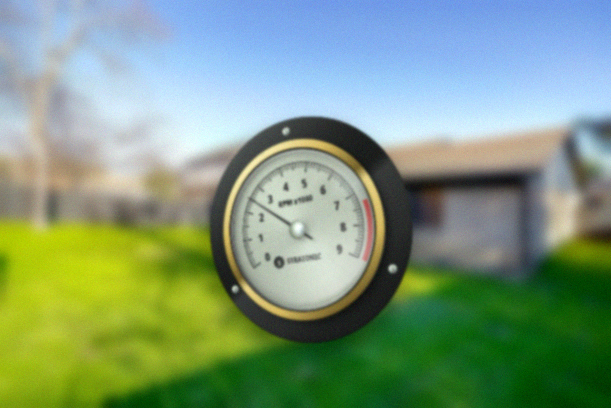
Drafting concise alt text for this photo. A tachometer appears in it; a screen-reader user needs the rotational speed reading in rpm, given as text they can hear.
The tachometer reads 2500 rpm
